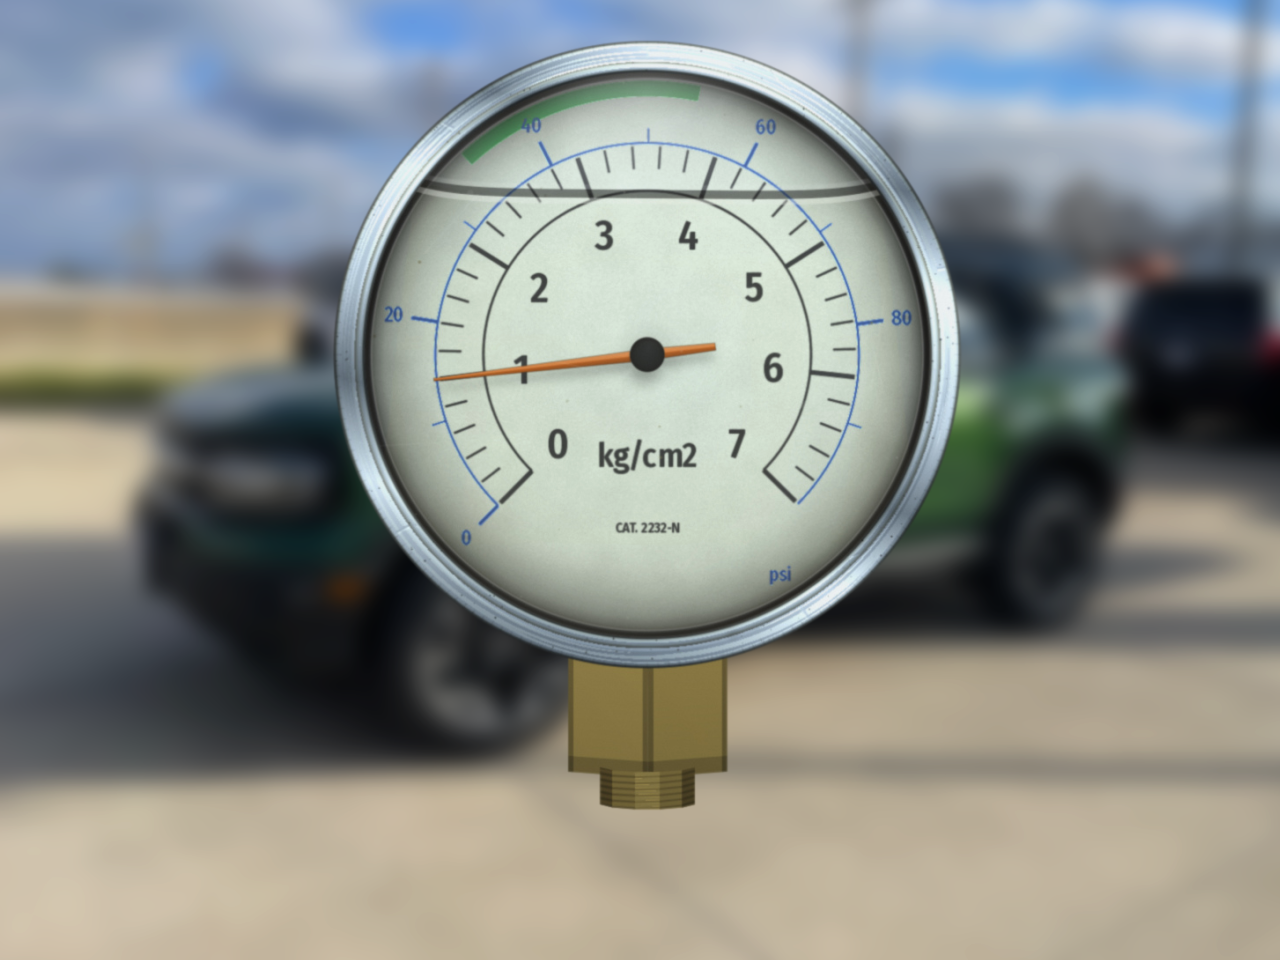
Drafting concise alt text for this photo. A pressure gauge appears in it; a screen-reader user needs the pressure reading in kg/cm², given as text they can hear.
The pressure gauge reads 1 kg/cm²
